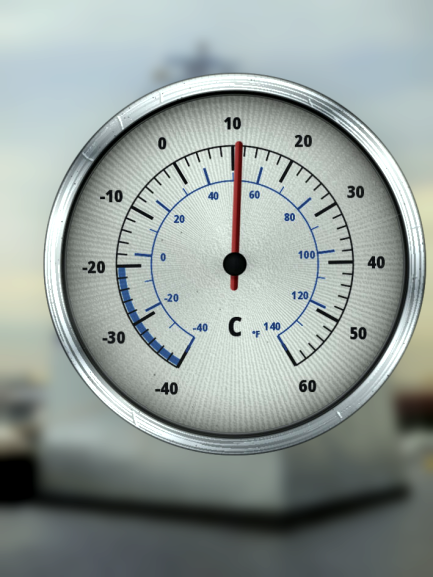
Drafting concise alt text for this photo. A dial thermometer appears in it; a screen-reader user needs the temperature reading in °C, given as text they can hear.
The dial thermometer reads 11 °C
